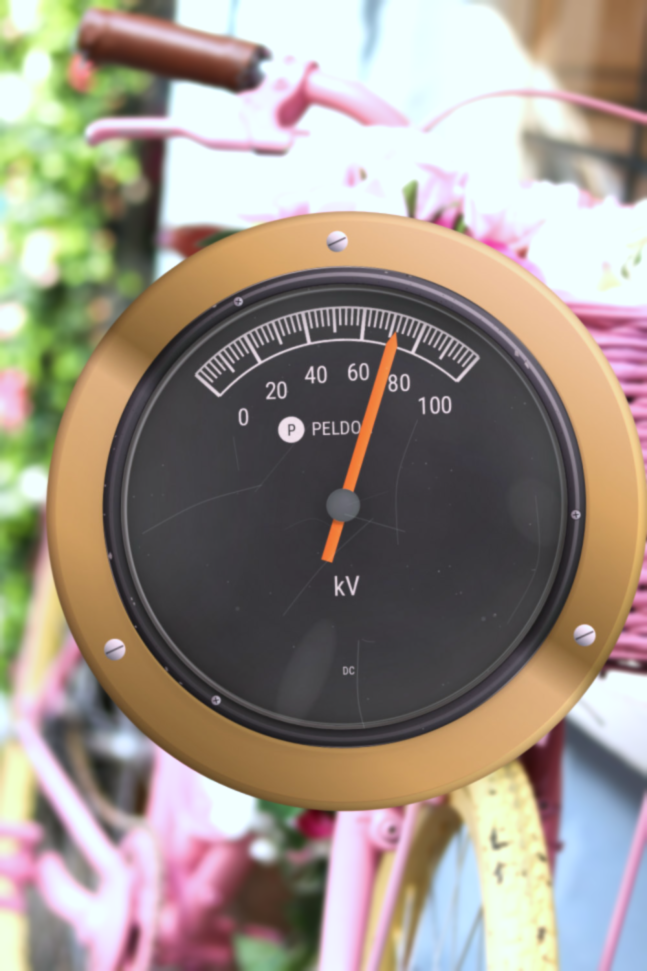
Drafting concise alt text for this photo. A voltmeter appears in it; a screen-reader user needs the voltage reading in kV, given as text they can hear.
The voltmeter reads 72 kV
